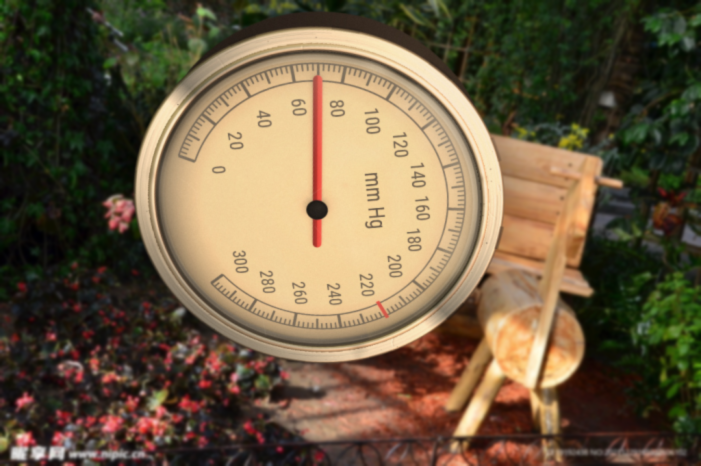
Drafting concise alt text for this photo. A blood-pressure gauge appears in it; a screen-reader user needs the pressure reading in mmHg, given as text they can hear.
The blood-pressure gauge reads 70 mmHg
